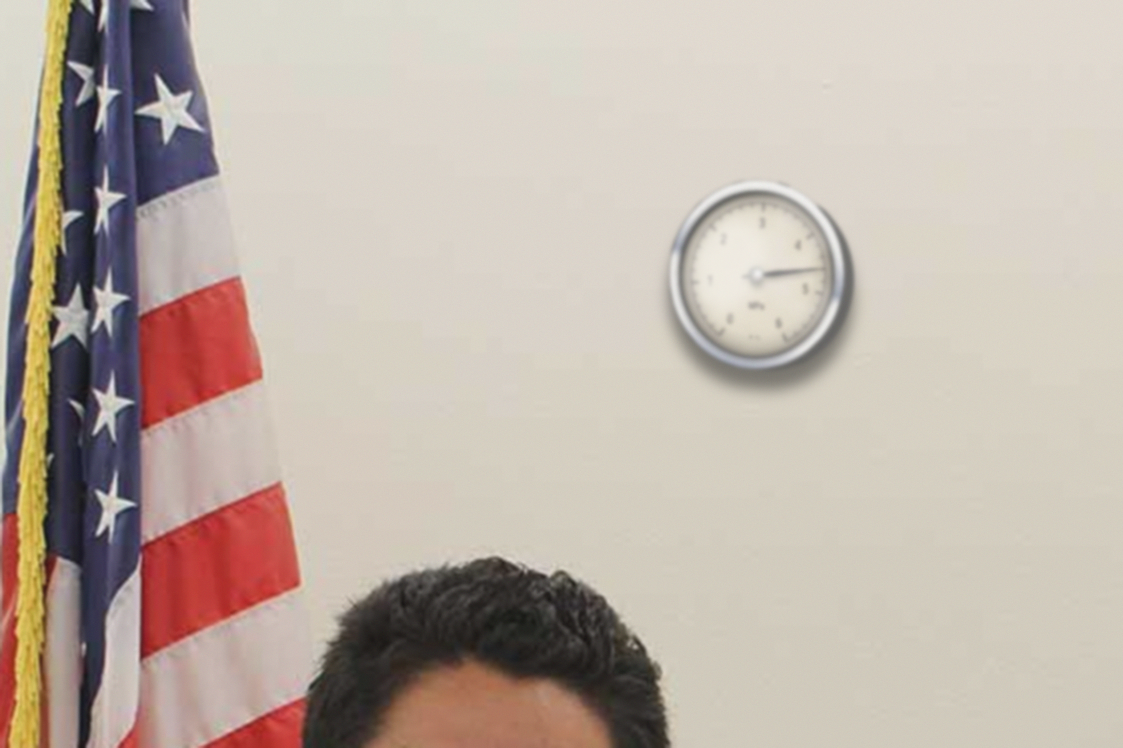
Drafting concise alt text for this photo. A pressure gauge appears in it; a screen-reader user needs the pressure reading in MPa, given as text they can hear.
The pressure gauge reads 4.6 MPa
